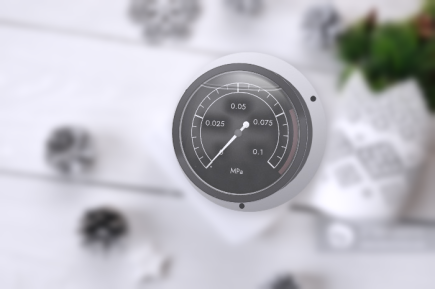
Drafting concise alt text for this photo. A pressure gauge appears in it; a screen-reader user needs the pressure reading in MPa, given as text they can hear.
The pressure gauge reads 0 MPa
